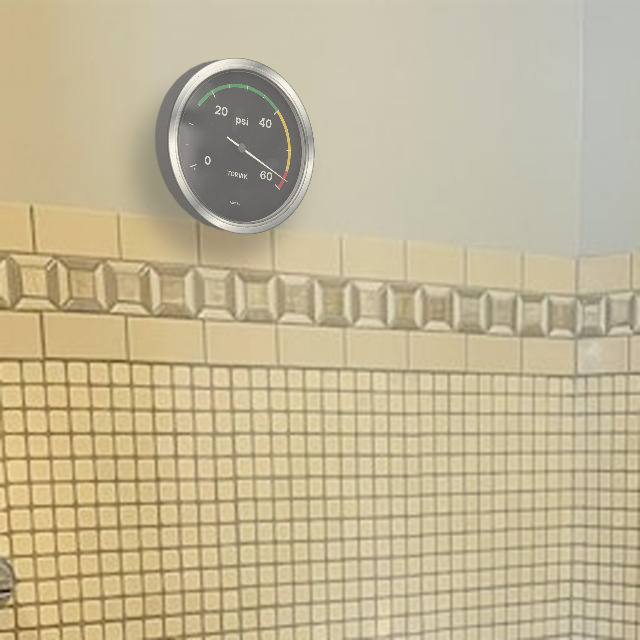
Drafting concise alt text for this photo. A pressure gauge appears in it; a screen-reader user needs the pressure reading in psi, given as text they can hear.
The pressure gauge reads 57.5 psi
